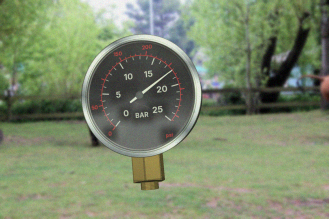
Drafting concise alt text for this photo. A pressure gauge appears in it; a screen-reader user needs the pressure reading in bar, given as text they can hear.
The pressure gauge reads 18 bar
